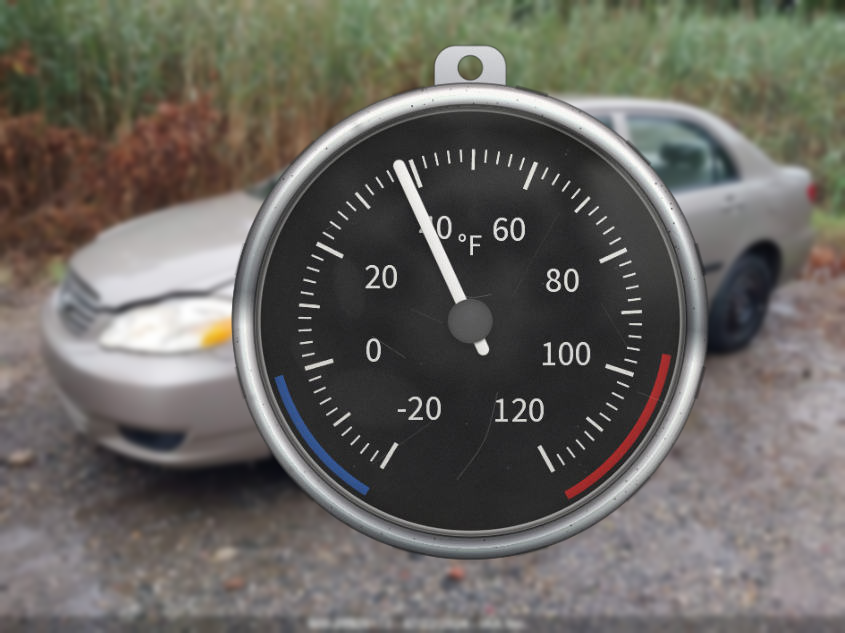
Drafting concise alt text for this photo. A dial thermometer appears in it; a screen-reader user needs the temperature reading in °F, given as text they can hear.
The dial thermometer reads 38 °F
